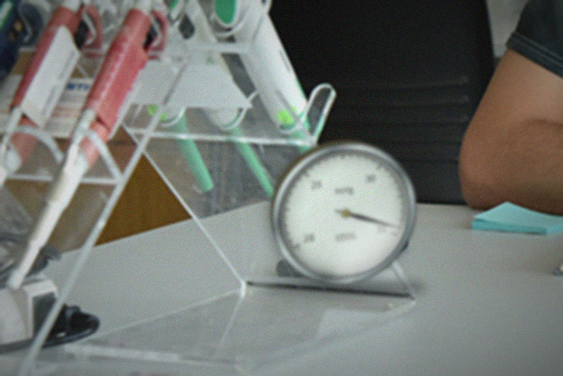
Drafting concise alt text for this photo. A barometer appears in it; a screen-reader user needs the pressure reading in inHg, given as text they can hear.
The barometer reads 30.9 inHg
